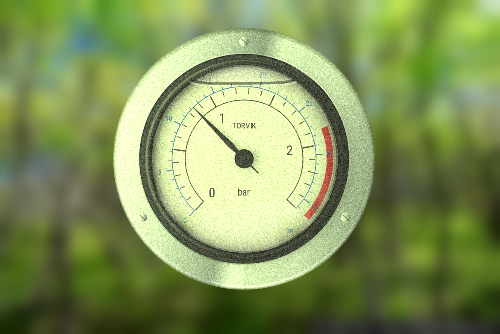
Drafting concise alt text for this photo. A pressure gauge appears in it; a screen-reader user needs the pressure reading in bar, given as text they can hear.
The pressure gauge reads 0.85 bar
